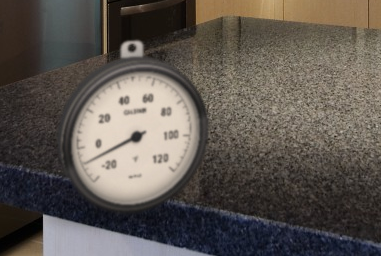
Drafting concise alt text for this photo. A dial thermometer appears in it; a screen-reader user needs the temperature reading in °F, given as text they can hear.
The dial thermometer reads -8 °F
